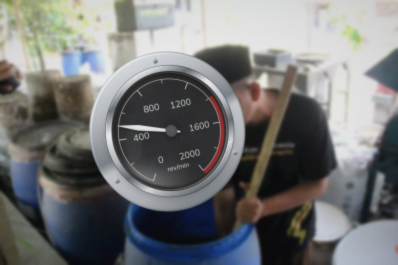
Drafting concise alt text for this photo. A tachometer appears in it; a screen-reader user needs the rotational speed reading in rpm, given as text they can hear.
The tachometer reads 500 rpm
